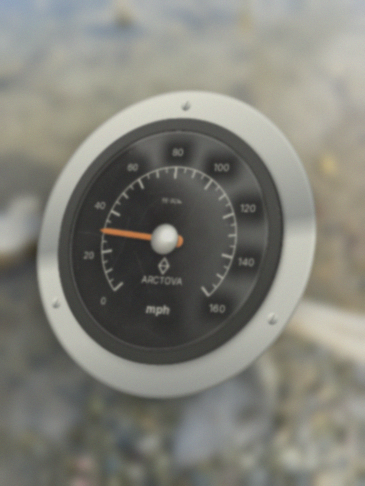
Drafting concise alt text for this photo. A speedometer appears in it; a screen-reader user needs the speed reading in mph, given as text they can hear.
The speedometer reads 30 mph
